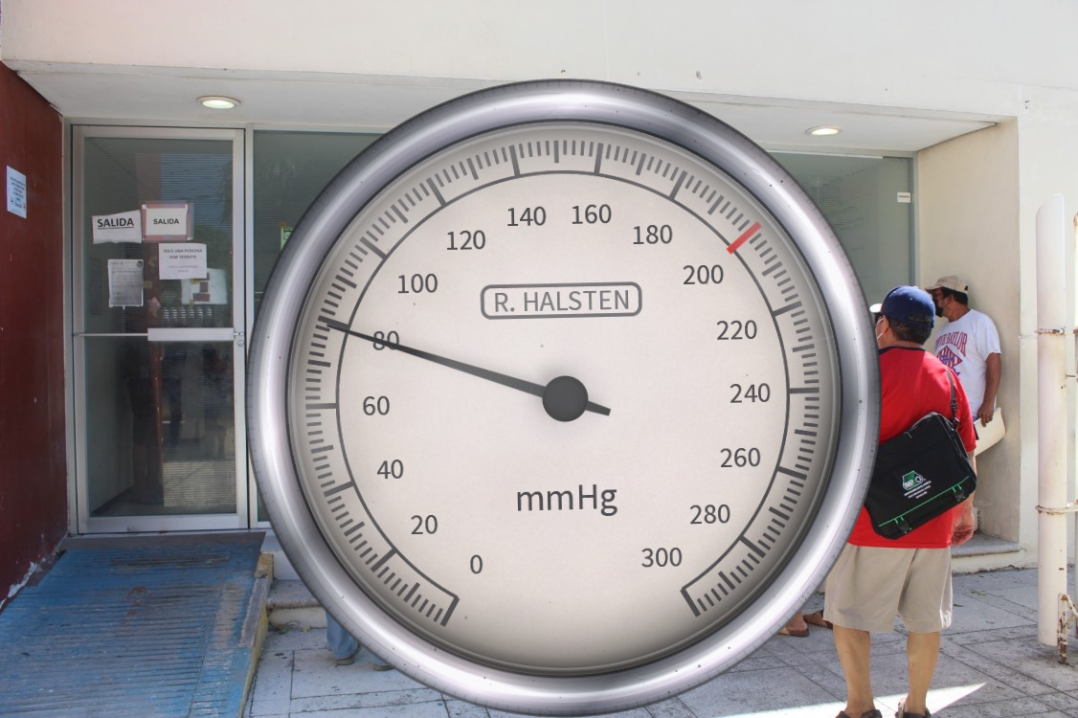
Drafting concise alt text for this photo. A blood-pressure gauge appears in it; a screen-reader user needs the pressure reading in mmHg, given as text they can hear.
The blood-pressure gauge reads 79 mmHg
